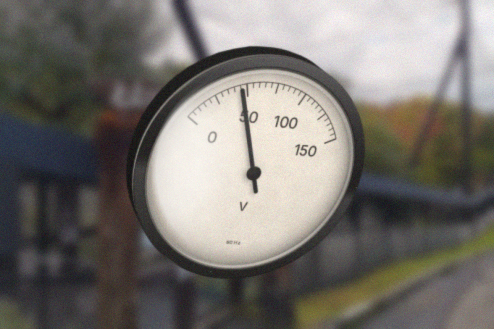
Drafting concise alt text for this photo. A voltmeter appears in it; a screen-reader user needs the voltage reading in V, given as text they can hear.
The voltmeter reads 45 V
